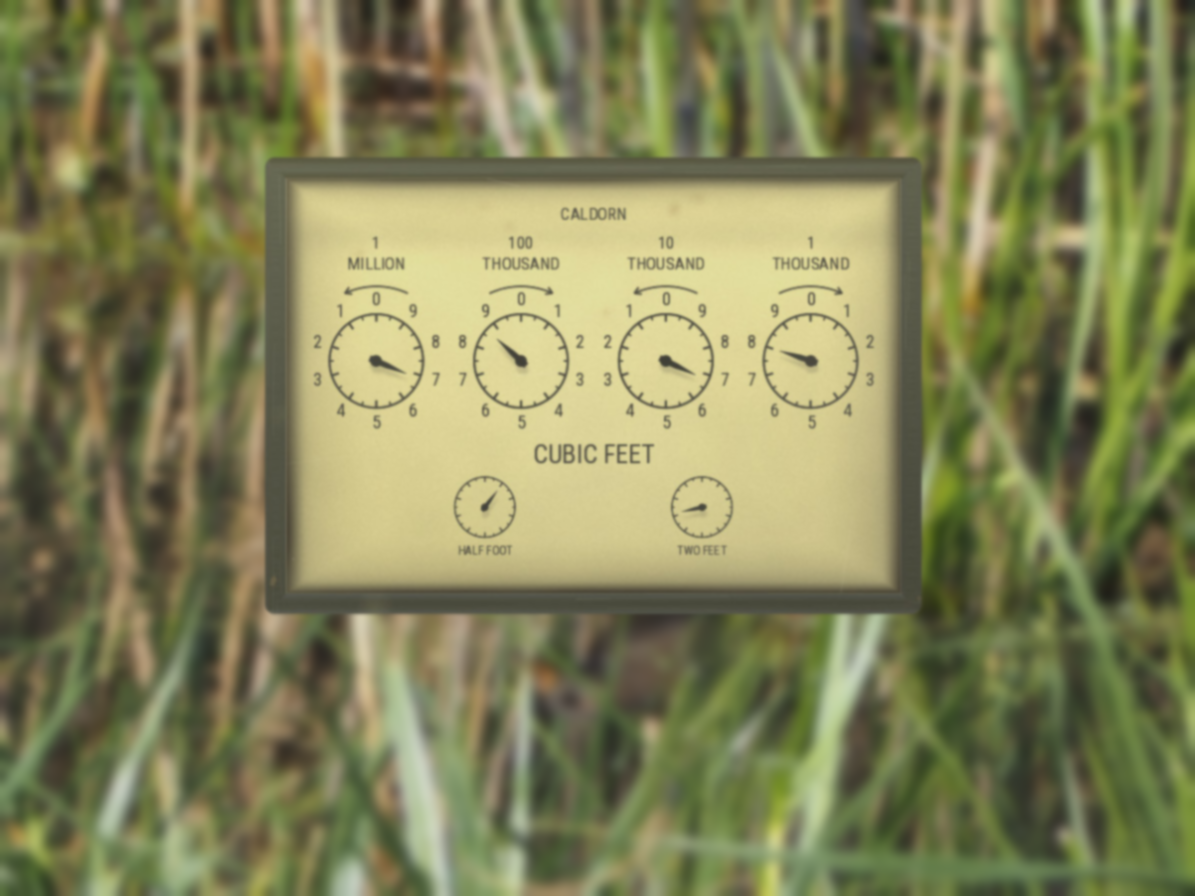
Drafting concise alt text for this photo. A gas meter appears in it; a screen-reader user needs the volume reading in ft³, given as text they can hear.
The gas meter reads 686800 ft³
